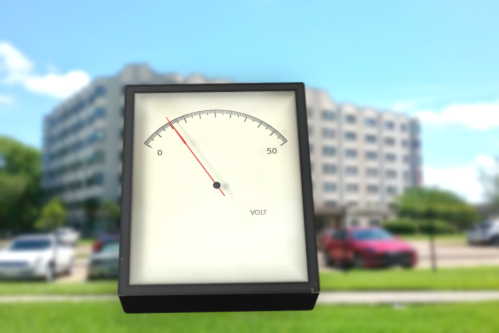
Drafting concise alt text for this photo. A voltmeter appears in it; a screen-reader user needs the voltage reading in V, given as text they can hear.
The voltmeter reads 10 V
